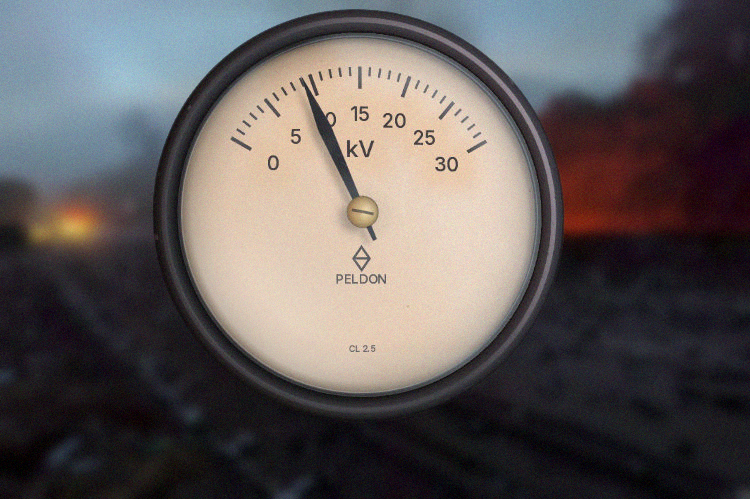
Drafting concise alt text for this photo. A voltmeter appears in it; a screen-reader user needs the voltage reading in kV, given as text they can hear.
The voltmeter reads 9 kV
